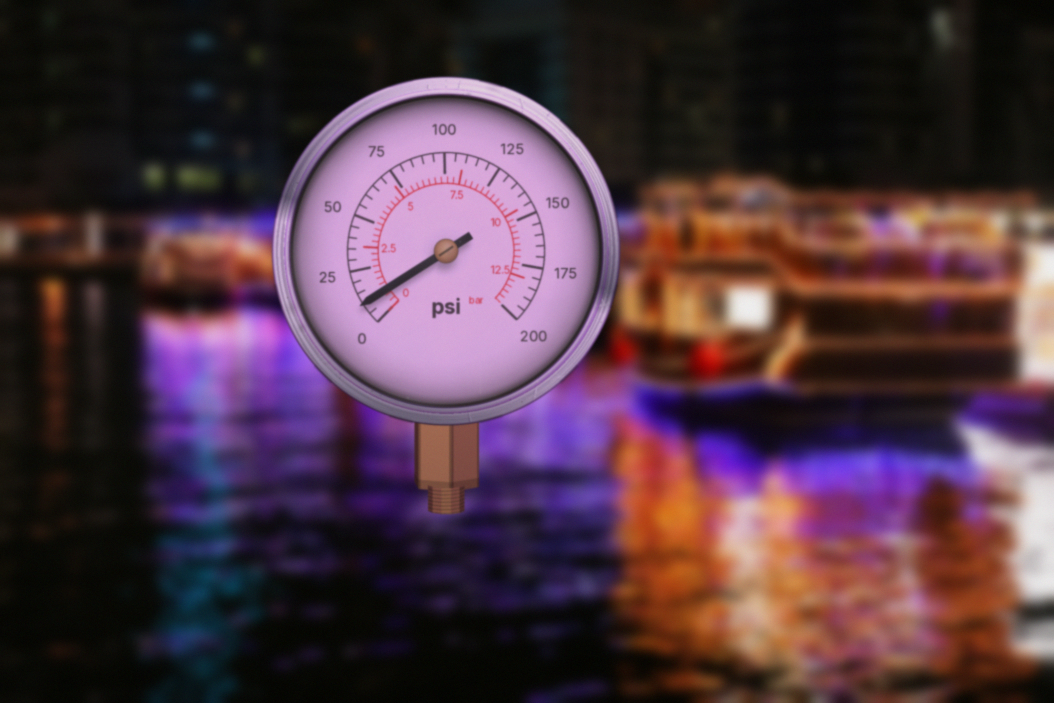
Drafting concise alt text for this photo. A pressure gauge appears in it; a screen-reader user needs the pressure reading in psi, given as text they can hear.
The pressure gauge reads 10 psi
